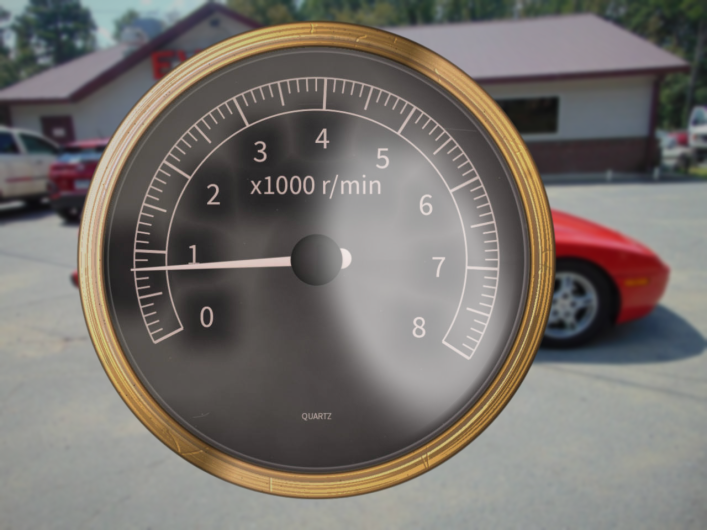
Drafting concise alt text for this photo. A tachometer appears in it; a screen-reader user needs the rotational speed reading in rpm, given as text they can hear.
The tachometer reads 800 rpm
